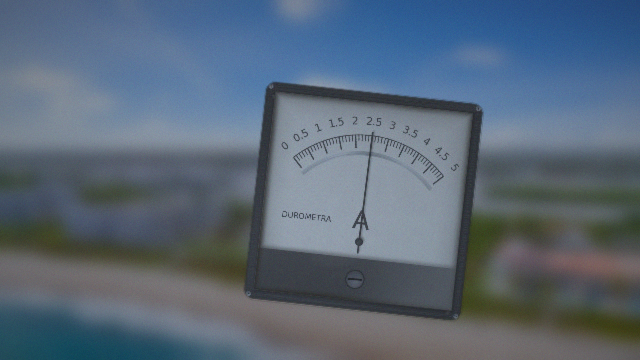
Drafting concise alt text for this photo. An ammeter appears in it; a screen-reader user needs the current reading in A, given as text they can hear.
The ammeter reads 2.5 A
